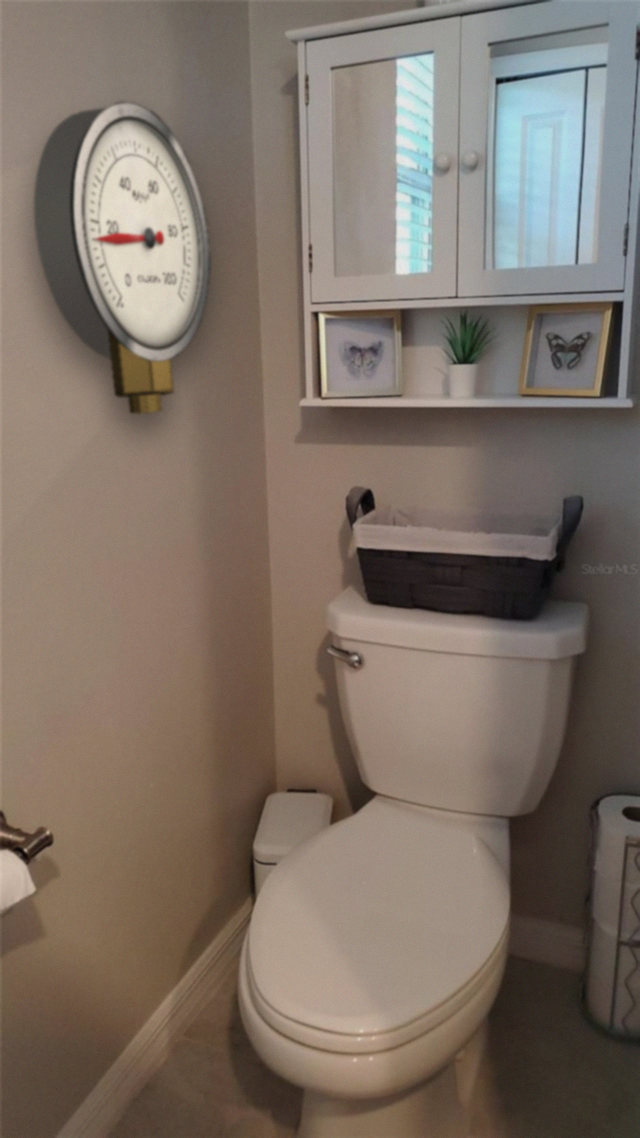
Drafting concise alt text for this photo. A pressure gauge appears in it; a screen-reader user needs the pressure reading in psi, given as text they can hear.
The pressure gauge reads 16 psi
